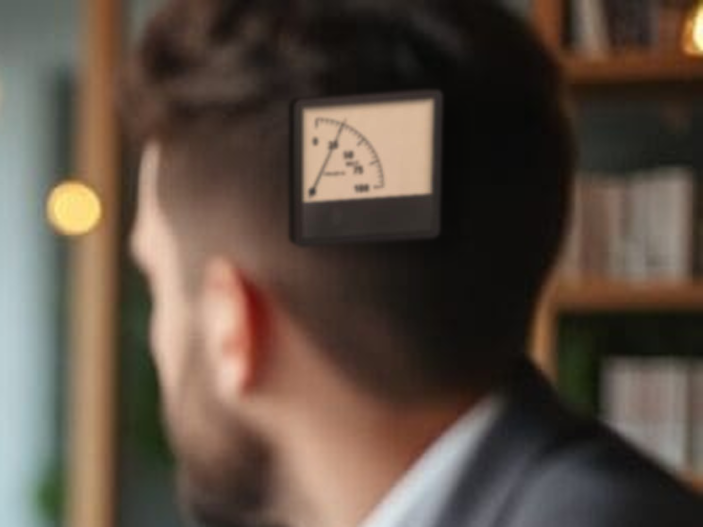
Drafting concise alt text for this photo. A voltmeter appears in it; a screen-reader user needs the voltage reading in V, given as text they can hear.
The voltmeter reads 25 V
